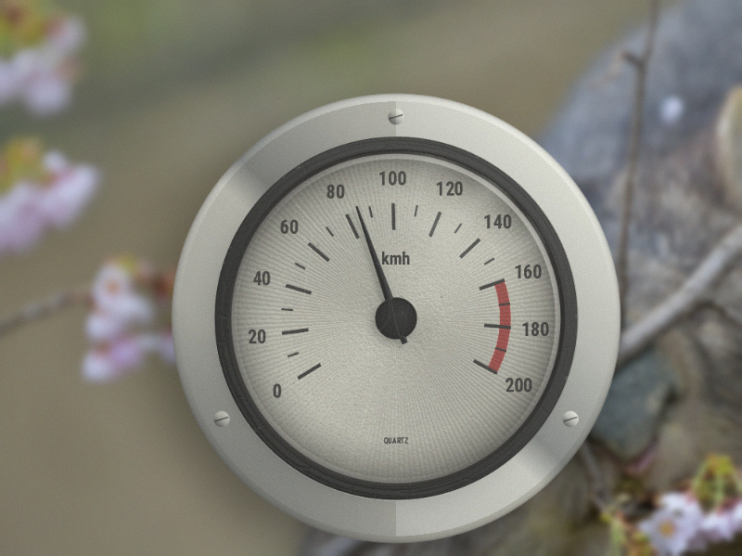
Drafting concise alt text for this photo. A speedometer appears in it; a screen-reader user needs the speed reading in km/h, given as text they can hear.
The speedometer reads 85 km/h
